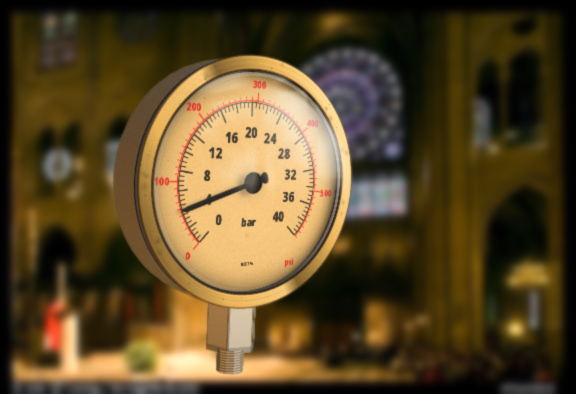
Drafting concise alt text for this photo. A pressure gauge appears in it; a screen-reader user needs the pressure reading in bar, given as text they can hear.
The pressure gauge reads 4 bar
